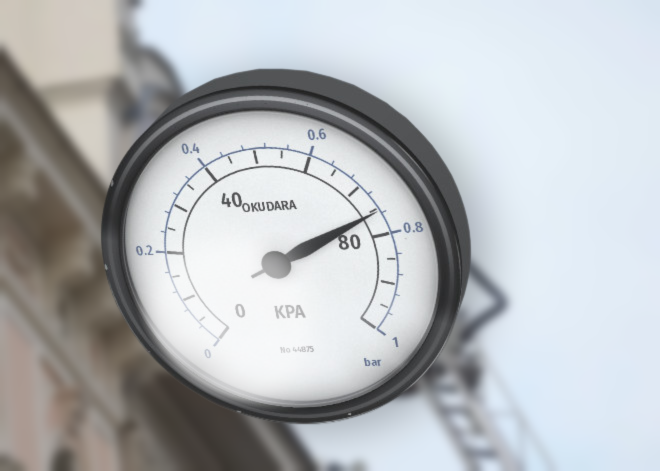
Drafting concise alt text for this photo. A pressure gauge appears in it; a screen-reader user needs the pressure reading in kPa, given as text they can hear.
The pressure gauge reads 75 kPa
